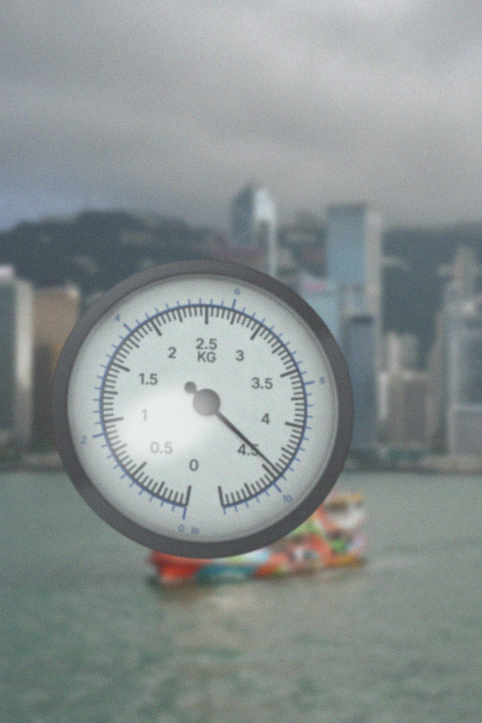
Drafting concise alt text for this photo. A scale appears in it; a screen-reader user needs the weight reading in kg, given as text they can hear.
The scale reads 4.45 kg
